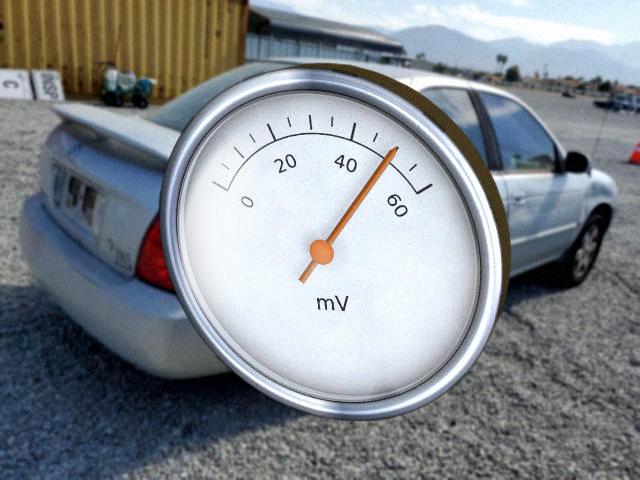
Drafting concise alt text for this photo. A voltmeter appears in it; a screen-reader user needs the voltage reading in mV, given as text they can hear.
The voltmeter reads 50 mV
